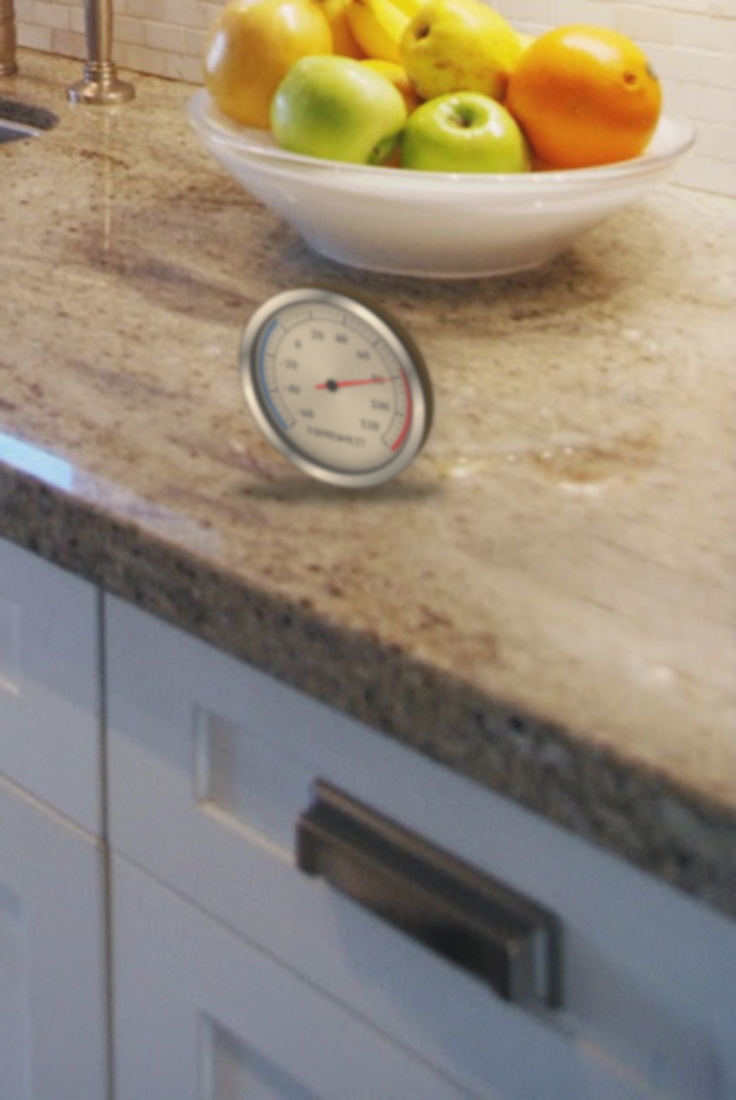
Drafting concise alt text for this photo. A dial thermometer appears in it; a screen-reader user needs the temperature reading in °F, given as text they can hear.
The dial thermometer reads 80 °F
